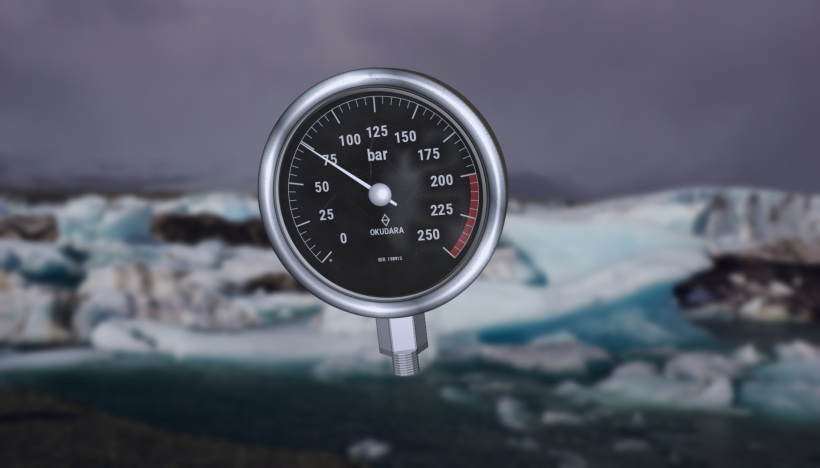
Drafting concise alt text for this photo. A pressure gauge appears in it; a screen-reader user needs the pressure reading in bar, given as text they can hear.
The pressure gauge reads 75 bar
